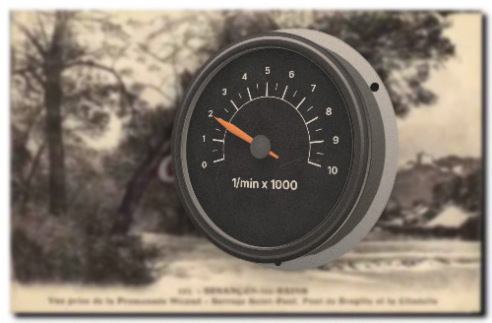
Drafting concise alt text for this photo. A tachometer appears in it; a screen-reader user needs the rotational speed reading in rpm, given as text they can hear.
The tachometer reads 2000 rpm
